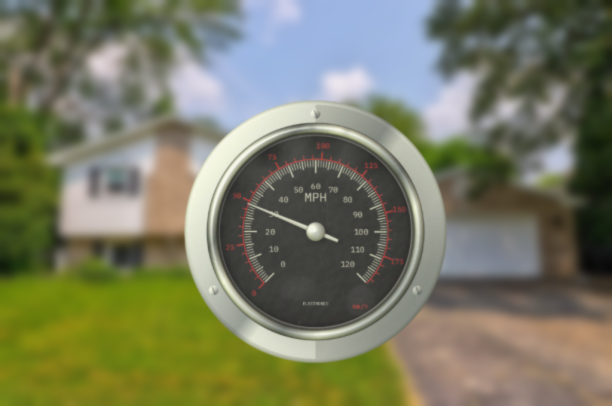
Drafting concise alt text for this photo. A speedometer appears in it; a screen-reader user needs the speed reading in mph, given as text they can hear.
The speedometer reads 30 mph
